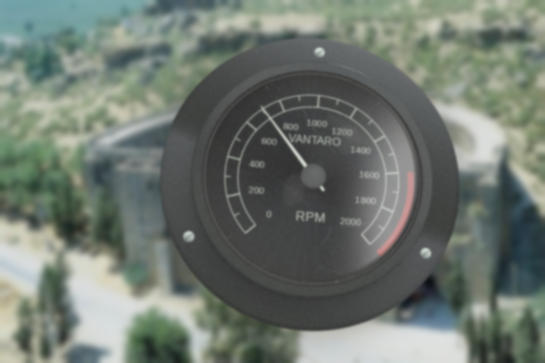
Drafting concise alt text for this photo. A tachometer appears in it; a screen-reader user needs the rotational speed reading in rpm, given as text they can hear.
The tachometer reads 700 rpm
